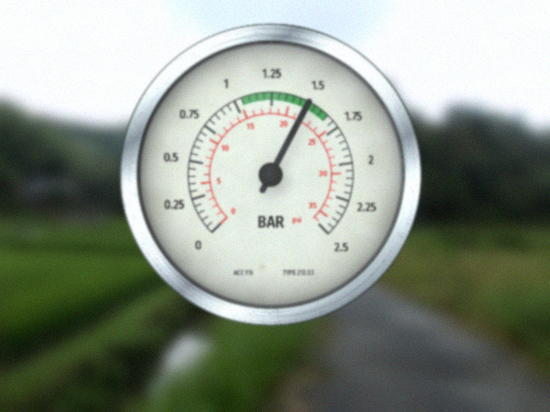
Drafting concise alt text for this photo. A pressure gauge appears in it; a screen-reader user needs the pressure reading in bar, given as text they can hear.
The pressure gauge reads 1.5 bar
